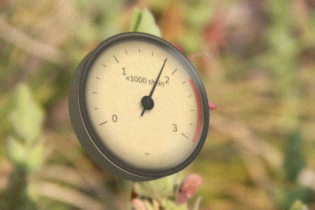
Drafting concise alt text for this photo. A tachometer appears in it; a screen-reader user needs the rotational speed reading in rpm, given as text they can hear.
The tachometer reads 1800 rpm
